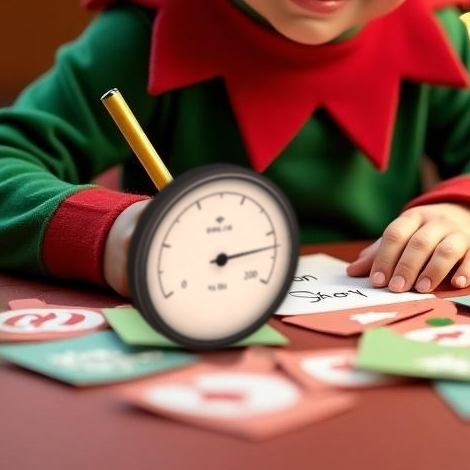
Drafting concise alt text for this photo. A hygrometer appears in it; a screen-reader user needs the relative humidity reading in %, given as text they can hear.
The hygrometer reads 85 %
